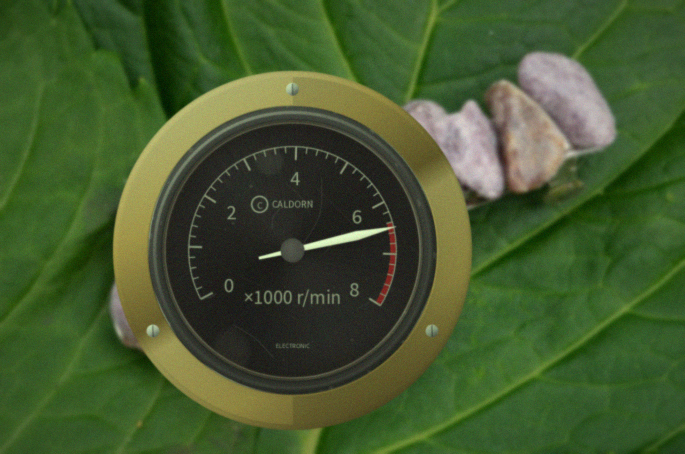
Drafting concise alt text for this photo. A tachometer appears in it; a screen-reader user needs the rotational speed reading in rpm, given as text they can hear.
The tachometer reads 6500 rpm
